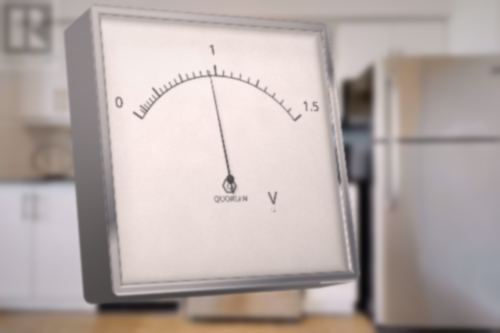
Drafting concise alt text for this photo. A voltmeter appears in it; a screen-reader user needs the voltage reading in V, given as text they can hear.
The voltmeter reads 0.95 V
